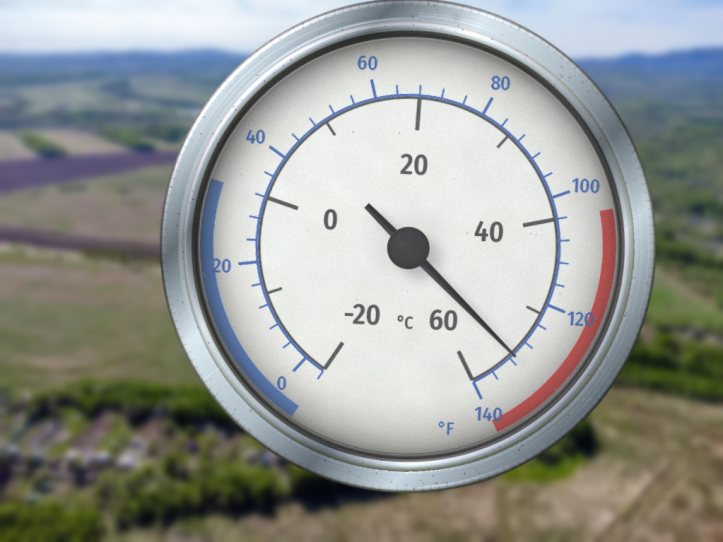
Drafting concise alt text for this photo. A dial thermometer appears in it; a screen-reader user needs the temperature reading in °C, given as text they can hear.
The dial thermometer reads 55 °C
